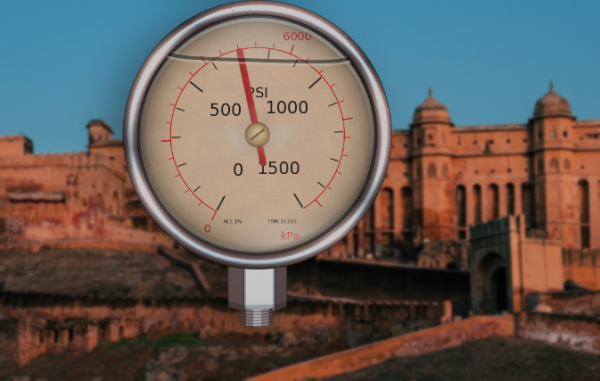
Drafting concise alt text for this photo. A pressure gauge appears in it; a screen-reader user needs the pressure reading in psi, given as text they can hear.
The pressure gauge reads 700 psi
